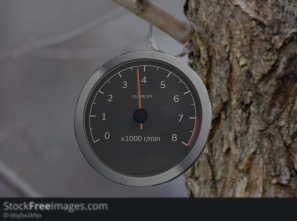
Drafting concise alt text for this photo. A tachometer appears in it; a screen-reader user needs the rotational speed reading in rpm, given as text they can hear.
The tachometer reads 3750 rpm
